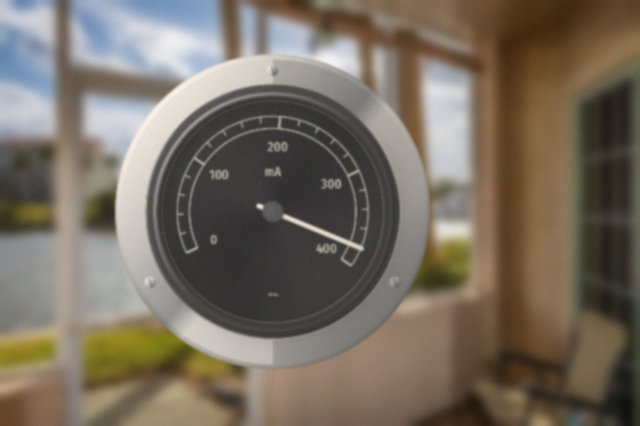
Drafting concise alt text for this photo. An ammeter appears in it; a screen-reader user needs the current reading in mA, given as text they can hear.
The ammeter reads 380 mA
